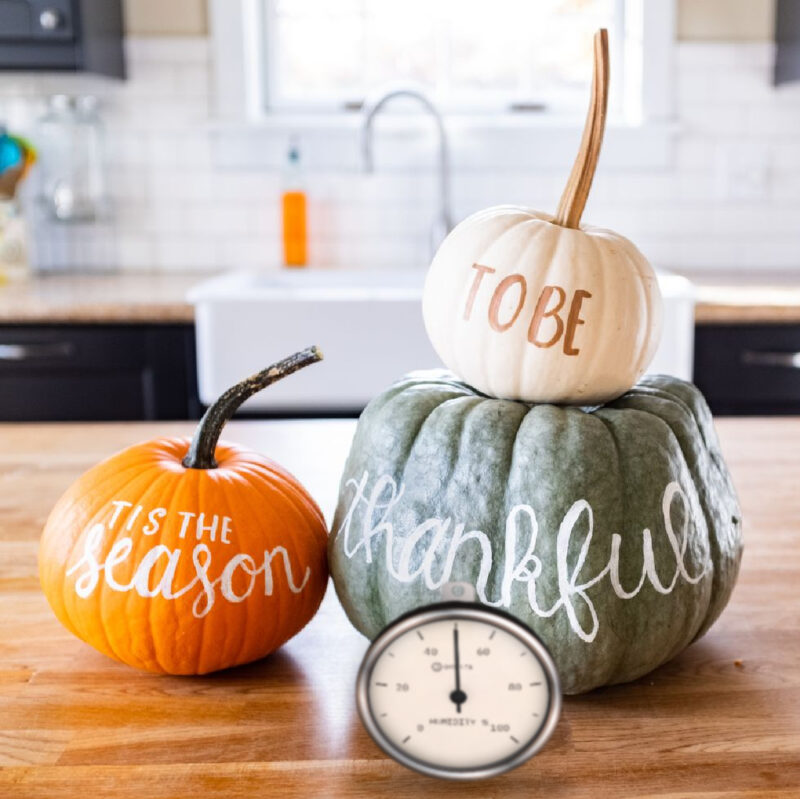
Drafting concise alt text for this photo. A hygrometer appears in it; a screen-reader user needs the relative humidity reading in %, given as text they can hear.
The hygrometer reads 50 %
